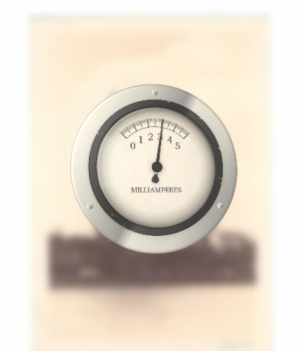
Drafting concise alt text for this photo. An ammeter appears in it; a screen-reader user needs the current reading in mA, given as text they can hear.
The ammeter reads 3 mA
